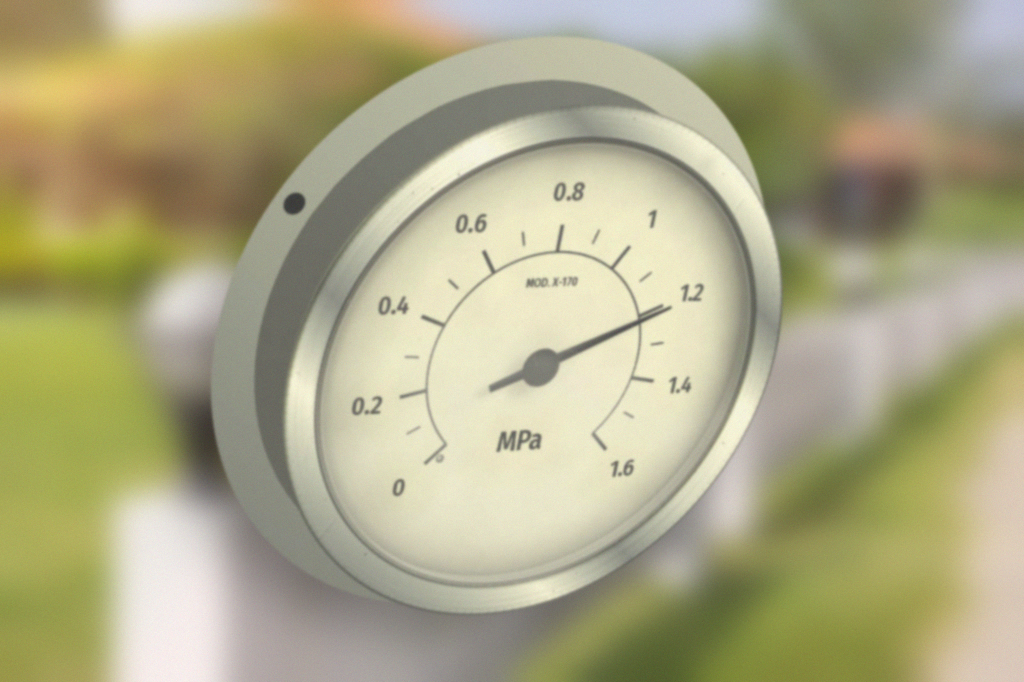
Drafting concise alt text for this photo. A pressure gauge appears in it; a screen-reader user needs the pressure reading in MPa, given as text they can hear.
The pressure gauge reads 1.2 MPa
